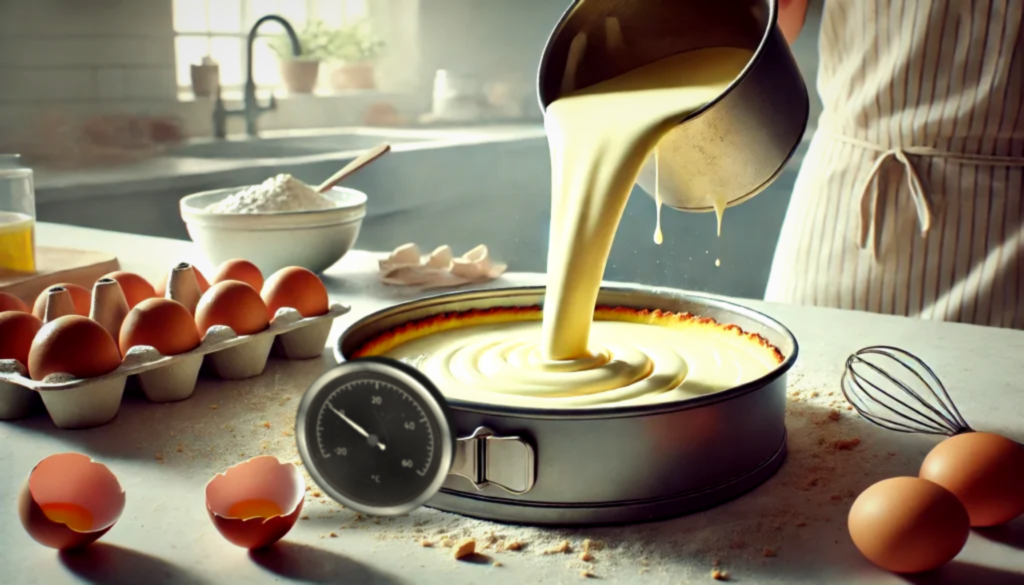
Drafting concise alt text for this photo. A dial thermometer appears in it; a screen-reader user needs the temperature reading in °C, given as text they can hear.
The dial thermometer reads 0 °C
